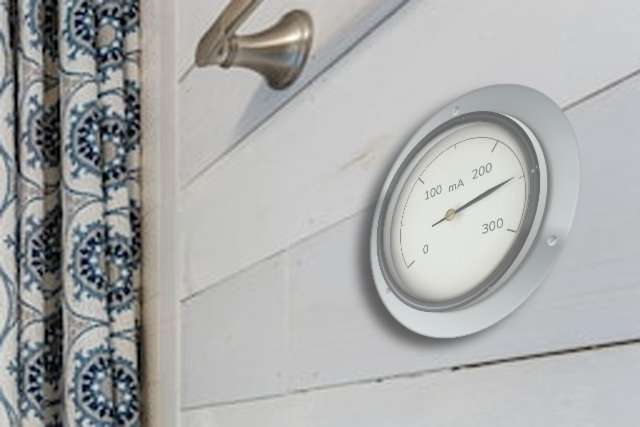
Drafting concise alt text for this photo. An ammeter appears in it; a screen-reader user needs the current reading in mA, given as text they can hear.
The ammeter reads 250 mA
